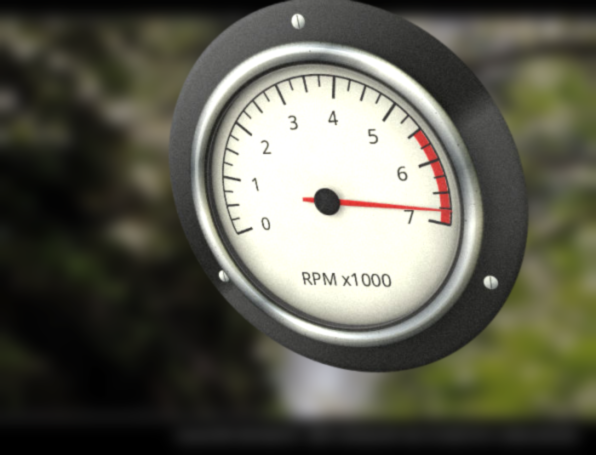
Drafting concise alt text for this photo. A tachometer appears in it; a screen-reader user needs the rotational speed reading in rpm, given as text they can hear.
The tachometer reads 6750 rpm
